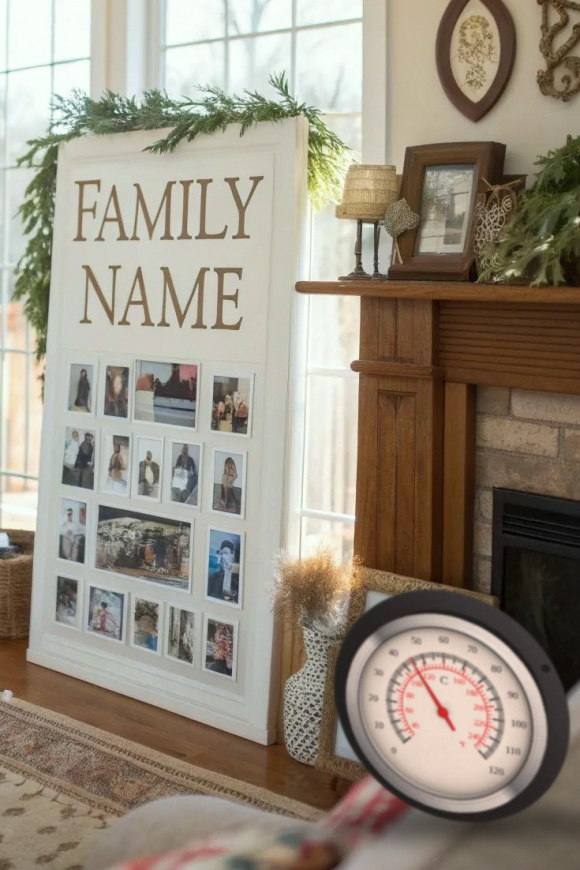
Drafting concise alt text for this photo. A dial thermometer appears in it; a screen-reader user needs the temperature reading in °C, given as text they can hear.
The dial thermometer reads 45 °C
